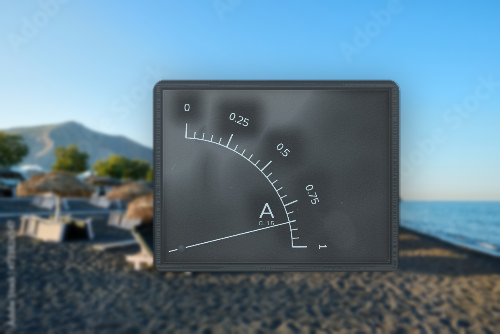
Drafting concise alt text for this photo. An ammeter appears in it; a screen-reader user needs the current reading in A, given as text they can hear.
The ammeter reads 0.85 A
